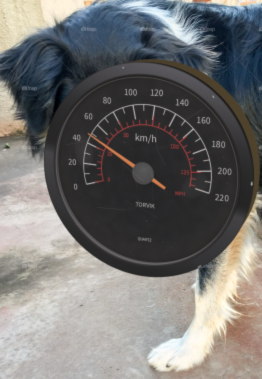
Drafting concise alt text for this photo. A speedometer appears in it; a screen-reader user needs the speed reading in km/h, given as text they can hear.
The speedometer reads 50 km/h
